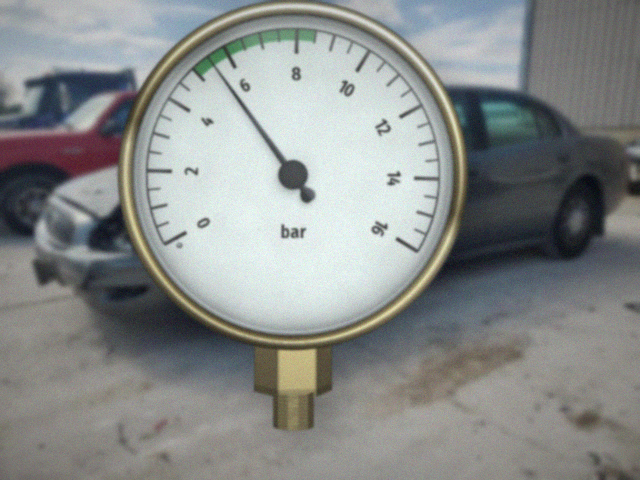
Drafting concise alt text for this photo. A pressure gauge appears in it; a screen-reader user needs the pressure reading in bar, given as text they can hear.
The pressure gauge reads 5.5 bar
